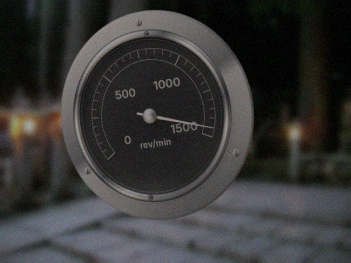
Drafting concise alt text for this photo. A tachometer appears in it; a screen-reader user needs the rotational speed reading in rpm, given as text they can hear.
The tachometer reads 1450 rpm
